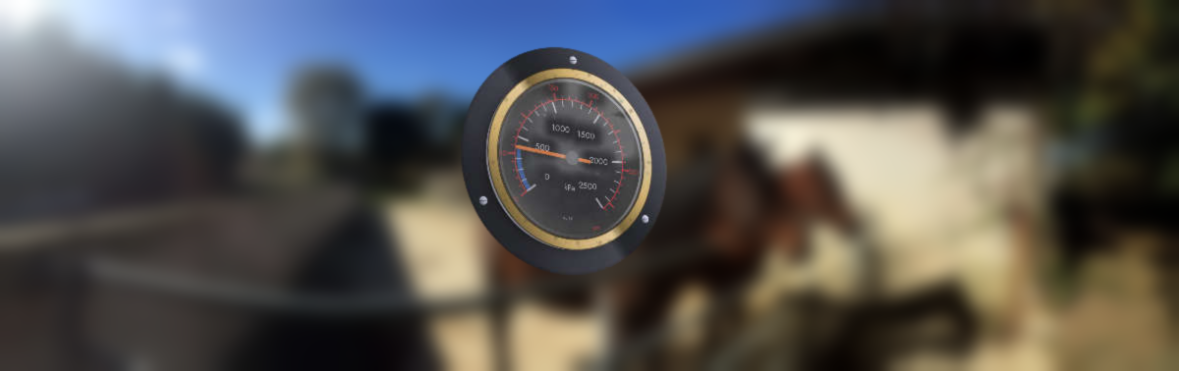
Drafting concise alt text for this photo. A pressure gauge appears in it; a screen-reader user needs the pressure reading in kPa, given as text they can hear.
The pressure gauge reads 400 kPa
